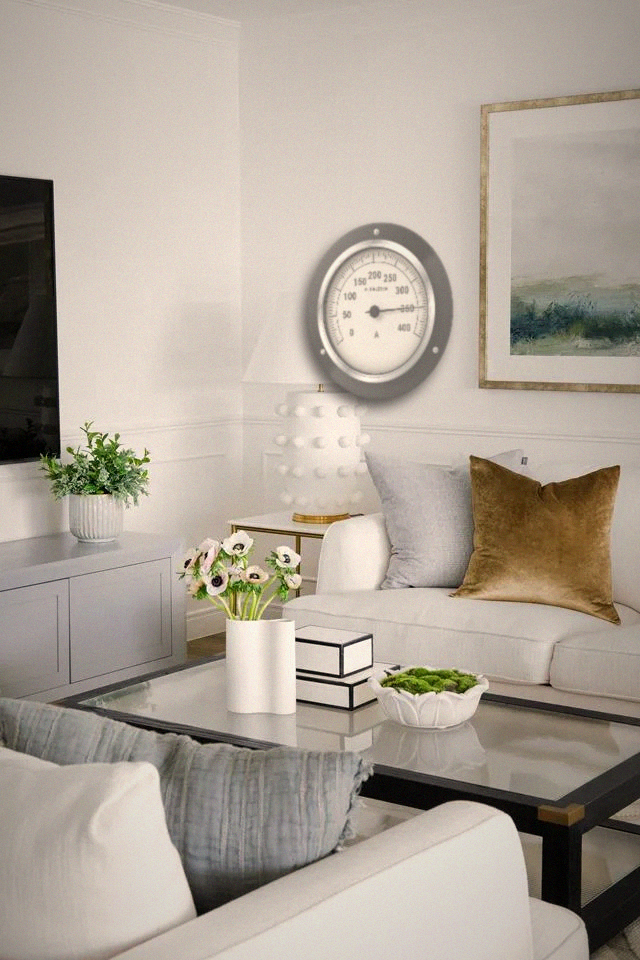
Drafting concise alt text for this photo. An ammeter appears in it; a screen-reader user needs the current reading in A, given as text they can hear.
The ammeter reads 350 A
